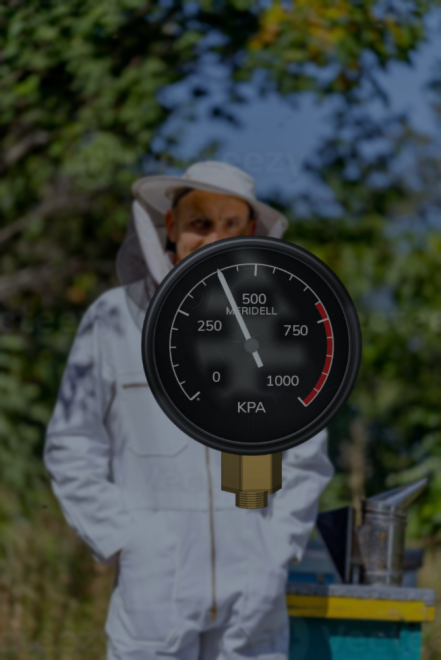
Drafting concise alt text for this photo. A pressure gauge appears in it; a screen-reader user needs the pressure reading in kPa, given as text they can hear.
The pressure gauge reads 400 kPa
